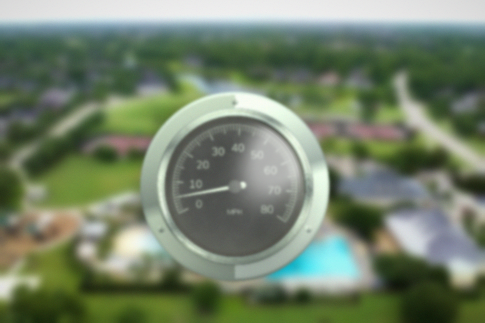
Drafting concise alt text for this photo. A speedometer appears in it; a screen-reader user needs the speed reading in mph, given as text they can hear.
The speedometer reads 5 mph
